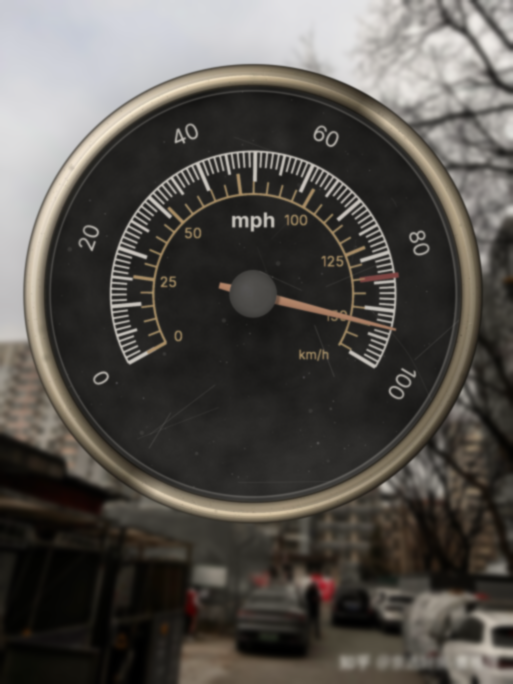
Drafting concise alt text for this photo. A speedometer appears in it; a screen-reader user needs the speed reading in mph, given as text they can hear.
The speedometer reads 93 mph
